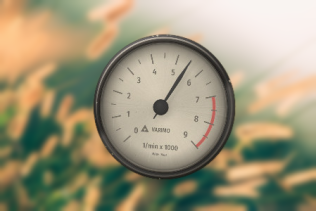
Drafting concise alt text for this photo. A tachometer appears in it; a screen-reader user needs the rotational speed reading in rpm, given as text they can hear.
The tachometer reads 5500 rpm
